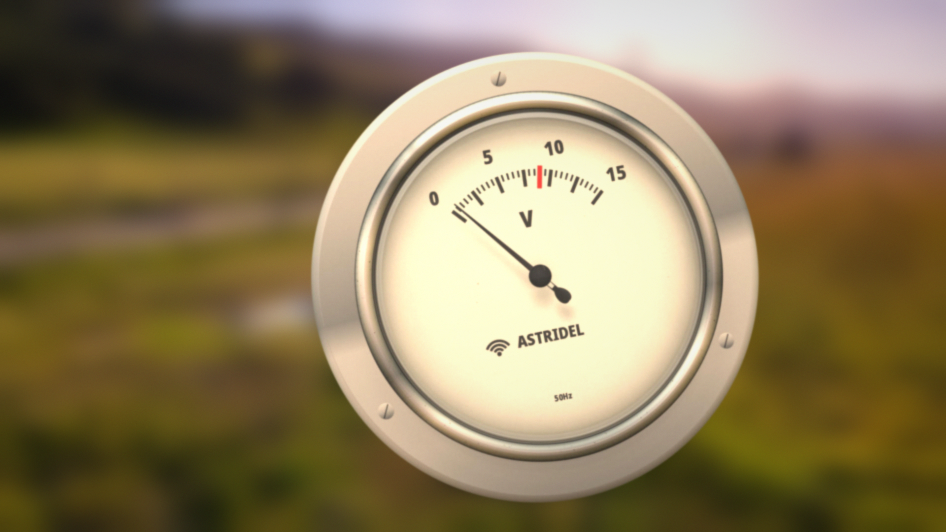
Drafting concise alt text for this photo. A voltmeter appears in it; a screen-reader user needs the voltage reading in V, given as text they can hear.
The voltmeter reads 0.5 V
